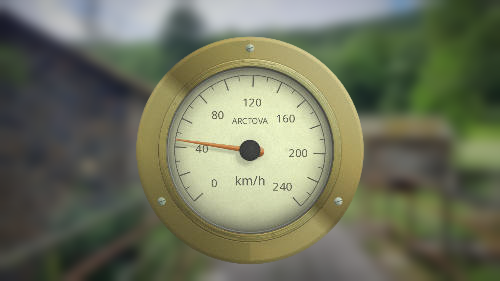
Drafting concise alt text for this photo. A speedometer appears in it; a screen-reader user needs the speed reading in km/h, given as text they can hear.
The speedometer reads 45 km/h
